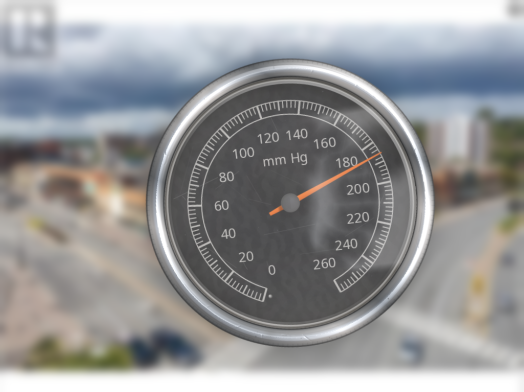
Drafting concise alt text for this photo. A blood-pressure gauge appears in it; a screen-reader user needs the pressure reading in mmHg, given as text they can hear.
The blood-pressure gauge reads 186 mmHg
